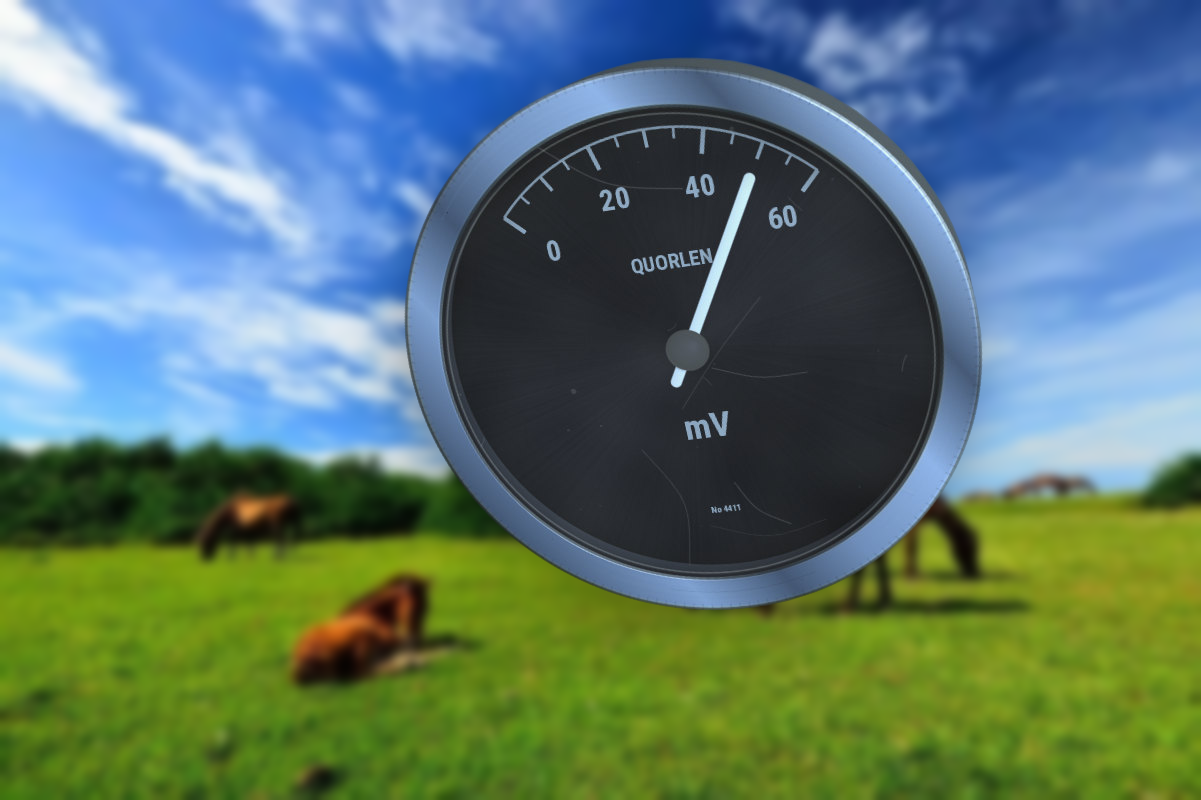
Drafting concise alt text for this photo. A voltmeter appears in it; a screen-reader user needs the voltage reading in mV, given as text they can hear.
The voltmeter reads 50 mV
